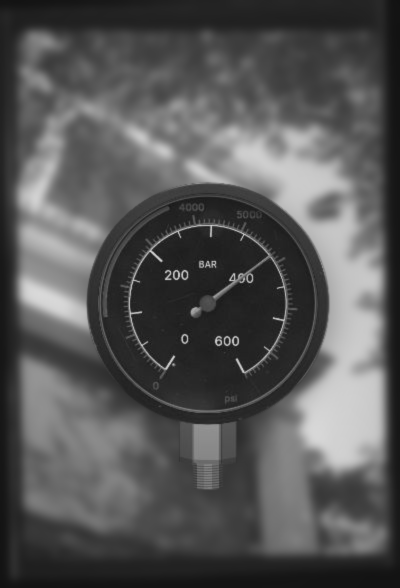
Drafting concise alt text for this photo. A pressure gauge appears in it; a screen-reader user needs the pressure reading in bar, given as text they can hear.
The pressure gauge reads 400 bar
